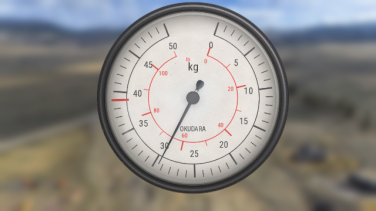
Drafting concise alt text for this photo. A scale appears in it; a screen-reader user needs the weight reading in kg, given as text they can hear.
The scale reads 29.5 kg
